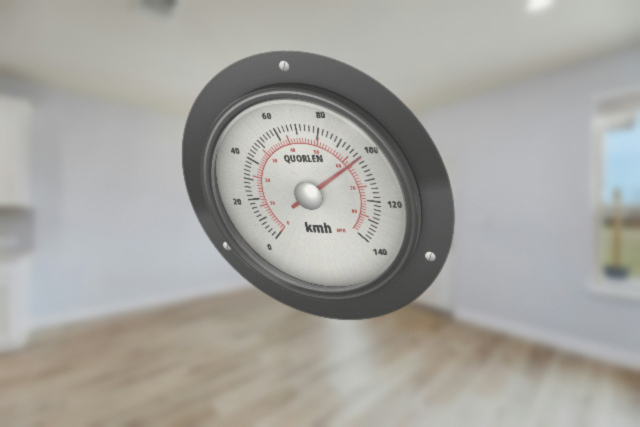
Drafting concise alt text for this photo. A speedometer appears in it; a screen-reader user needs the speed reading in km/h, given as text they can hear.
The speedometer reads 100 km/h
